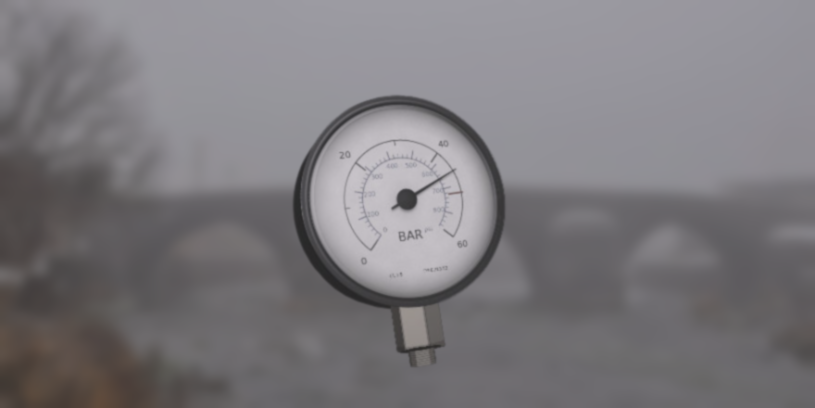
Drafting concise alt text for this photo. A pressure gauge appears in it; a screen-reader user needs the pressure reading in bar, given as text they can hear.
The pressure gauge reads 45 bar
